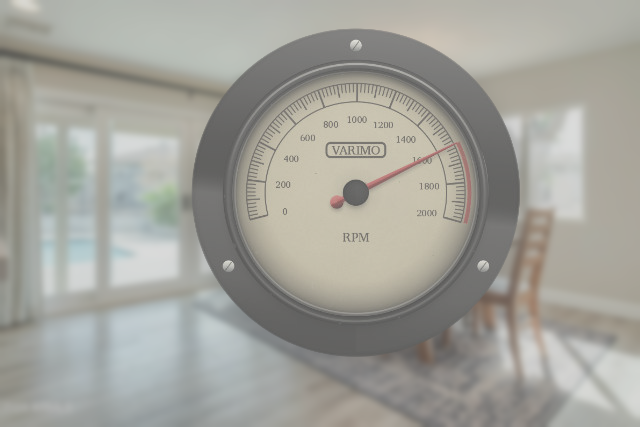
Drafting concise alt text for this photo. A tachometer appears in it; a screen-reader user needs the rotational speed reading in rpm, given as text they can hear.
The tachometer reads 1600 rpm
